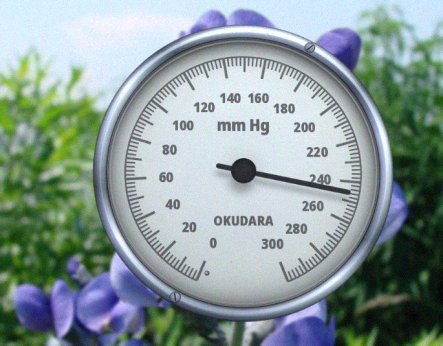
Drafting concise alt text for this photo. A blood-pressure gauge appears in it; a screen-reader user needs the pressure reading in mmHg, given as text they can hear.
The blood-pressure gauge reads 246 mmHg
